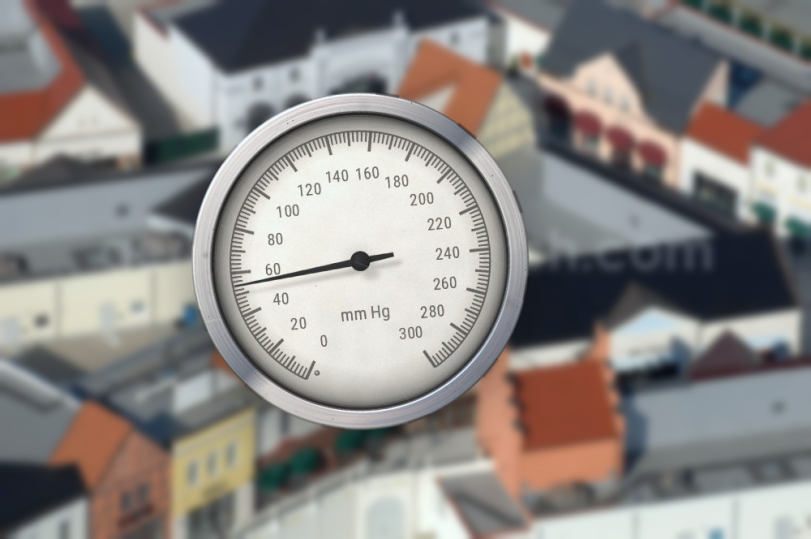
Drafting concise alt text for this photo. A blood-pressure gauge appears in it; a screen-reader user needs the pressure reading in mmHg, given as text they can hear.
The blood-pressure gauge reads 54 mmHg
